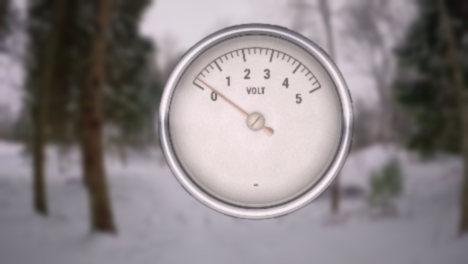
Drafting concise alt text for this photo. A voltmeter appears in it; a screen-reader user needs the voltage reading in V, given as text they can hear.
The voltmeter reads 0.2 V
